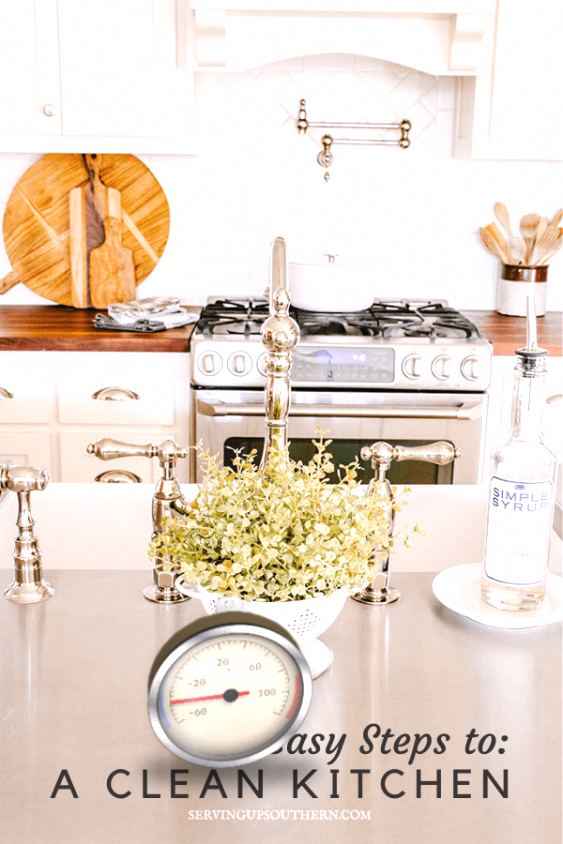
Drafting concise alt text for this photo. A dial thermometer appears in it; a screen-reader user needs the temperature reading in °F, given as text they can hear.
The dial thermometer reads -40 °F
